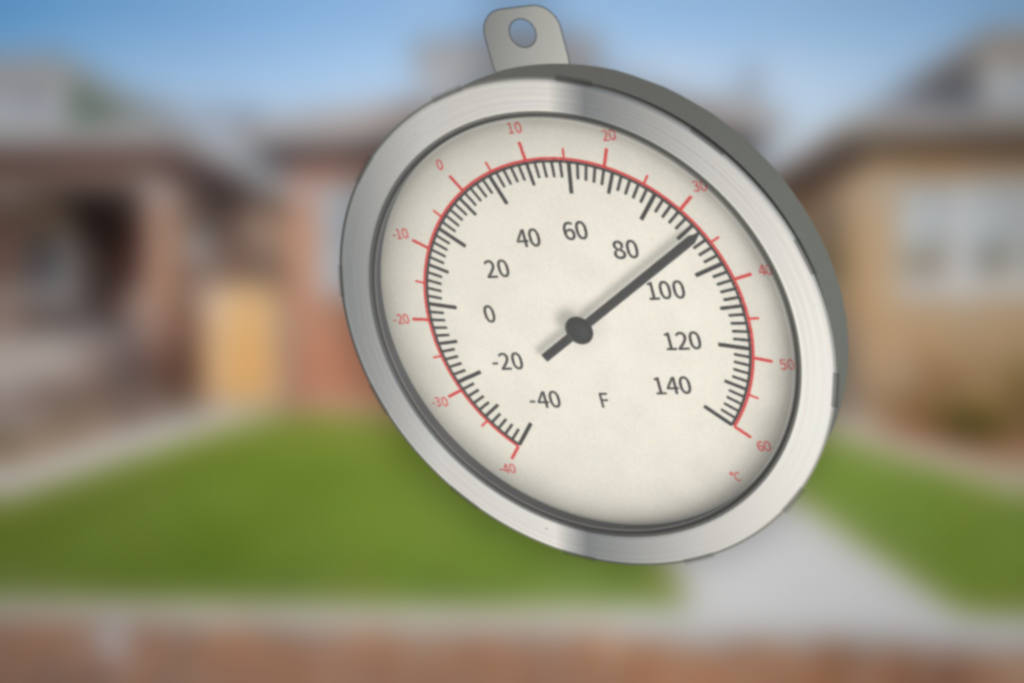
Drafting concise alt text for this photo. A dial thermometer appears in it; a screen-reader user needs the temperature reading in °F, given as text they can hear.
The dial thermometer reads 92 °F
